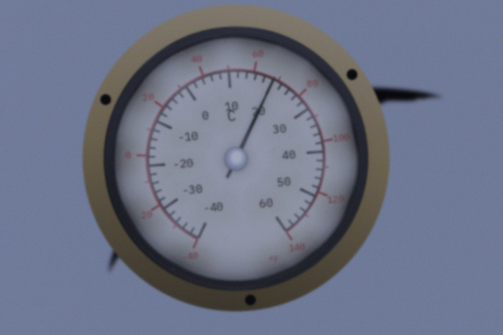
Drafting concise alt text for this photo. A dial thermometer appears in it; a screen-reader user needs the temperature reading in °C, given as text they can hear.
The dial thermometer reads 20 °C
